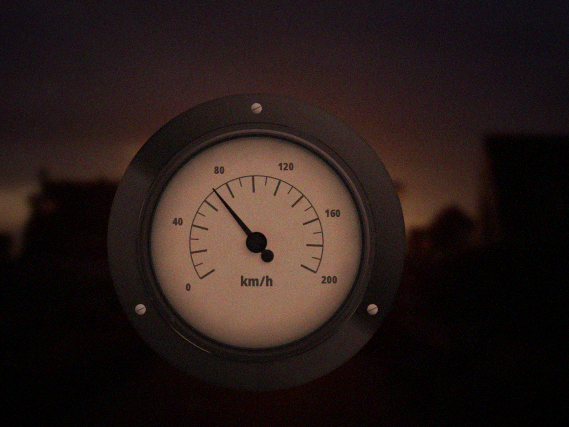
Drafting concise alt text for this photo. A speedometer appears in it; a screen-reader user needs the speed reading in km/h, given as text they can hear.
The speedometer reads 70 km/h
